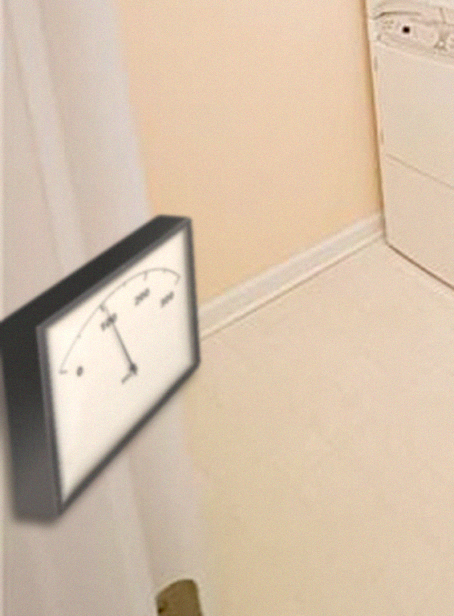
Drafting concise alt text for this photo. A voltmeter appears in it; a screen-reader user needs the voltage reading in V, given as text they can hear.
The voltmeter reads 100 V
